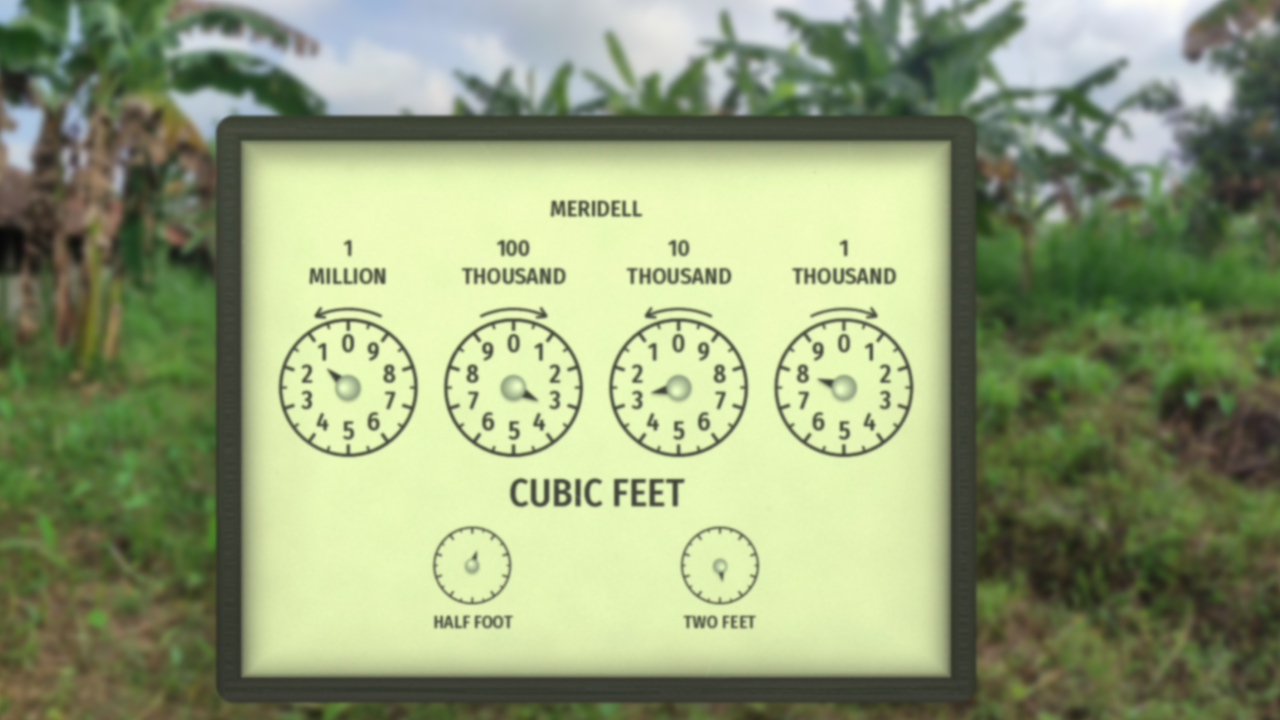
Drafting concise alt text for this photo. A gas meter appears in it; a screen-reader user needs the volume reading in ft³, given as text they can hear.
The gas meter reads 132800 ft³
